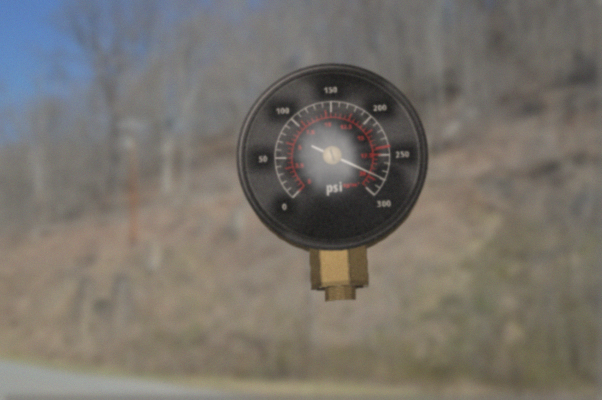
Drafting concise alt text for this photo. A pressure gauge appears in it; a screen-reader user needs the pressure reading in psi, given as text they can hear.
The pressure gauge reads 280 psi
